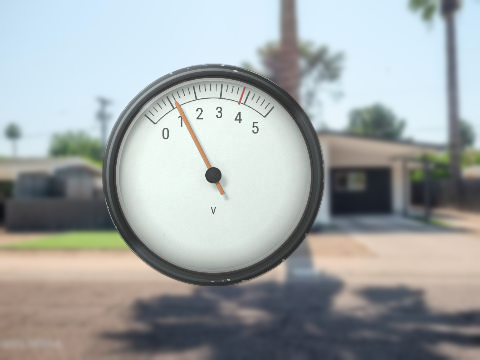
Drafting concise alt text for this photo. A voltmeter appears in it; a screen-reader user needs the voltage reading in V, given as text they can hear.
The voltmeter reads 1.2 V
